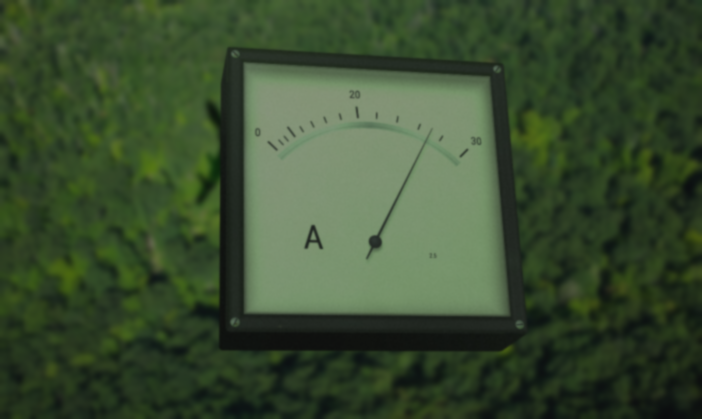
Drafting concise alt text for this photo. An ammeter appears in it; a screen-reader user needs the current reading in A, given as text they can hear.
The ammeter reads 27 A
